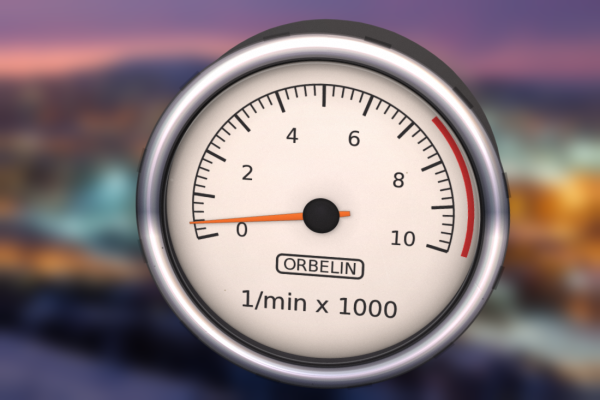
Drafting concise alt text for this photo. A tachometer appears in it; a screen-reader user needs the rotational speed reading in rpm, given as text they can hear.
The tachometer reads 400 rpm
